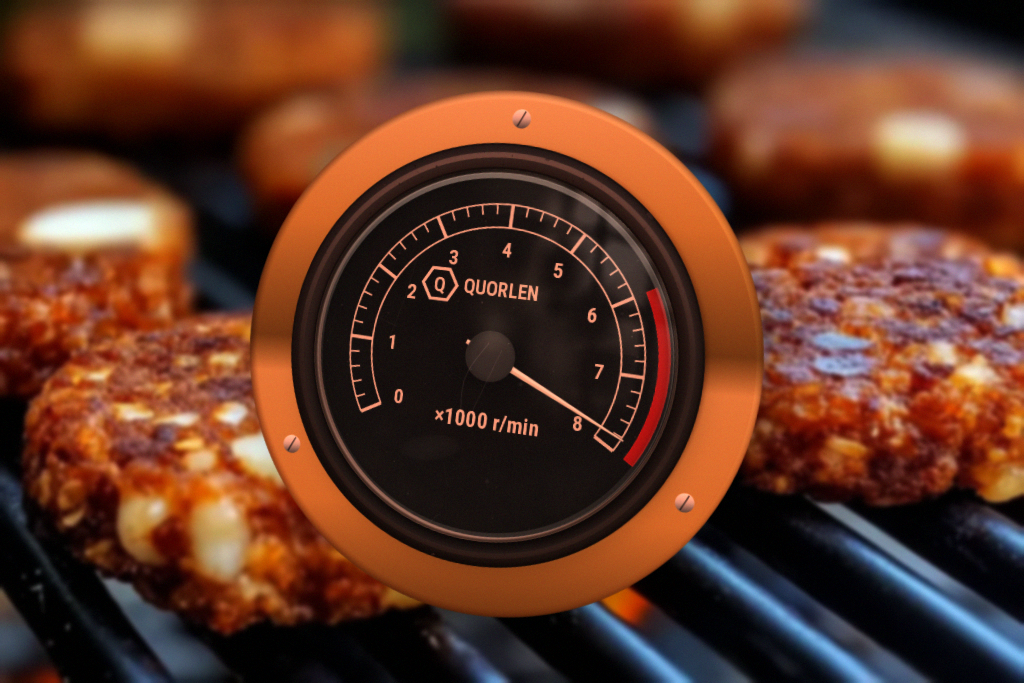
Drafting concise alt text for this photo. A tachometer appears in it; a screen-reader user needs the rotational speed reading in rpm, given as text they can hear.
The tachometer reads 7800 rpm
